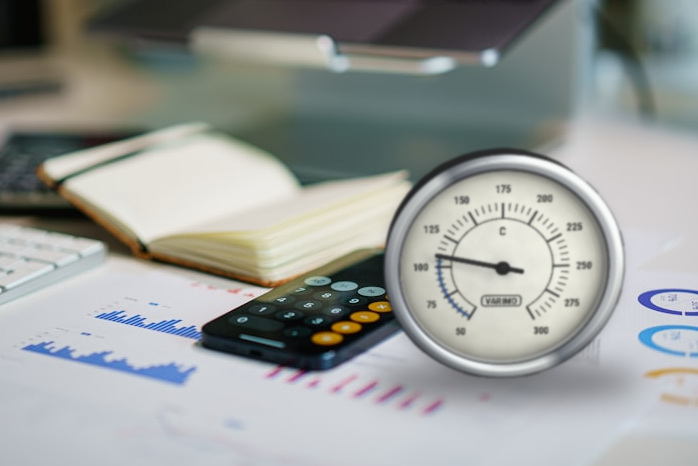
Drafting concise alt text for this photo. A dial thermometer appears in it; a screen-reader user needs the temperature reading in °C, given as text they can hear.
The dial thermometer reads 110 °C
